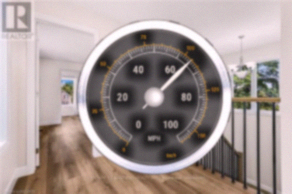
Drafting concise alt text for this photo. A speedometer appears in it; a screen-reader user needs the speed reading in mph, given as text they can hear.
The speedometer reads 65 mph
